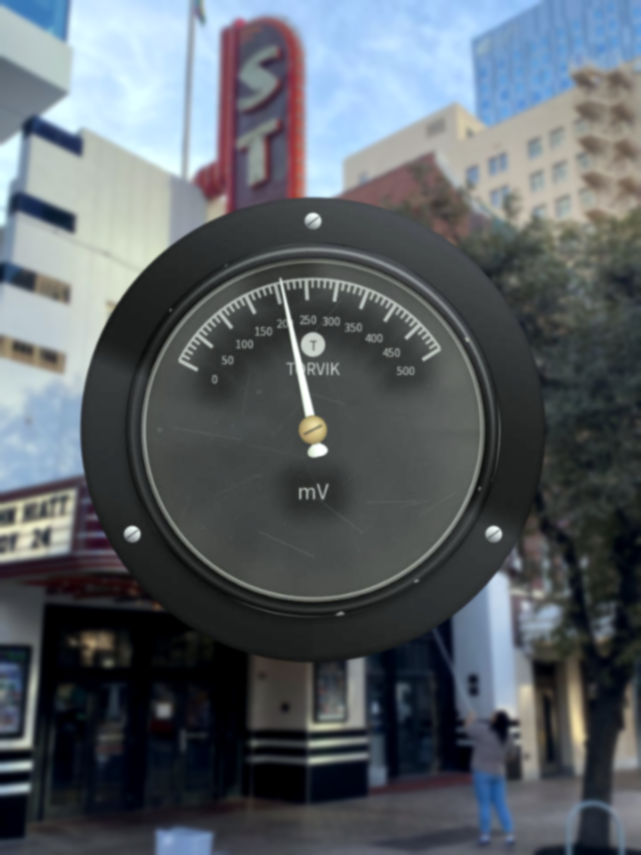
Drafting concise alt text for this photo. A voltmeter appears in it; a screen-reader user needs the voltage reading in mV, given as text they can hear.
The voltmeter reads 210 mV
